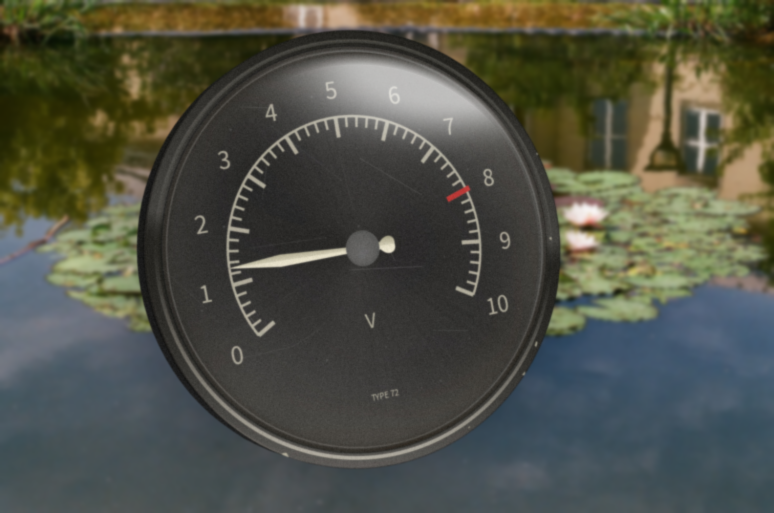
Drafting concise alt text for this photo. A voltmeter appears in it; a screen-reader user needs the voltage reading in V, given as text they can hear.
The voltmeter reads 1.3 V
